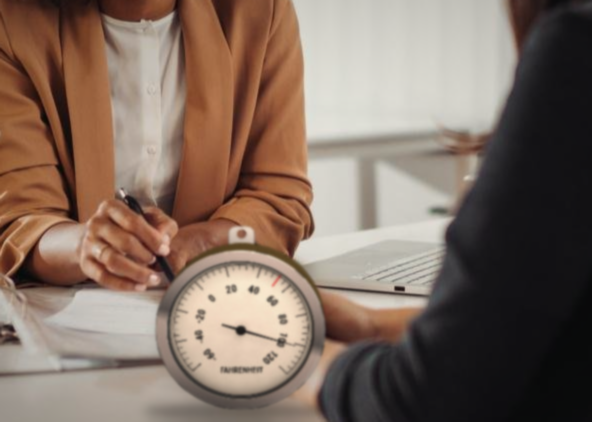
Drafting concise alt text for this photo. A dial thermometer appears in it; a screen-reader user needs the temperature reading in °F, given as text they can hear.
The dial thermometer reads 100 °F
